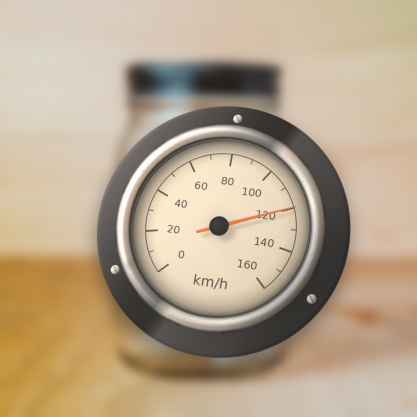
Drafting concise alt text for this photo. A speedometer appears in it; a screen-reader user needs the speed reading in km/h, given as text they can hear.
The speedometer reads 120 km/h
